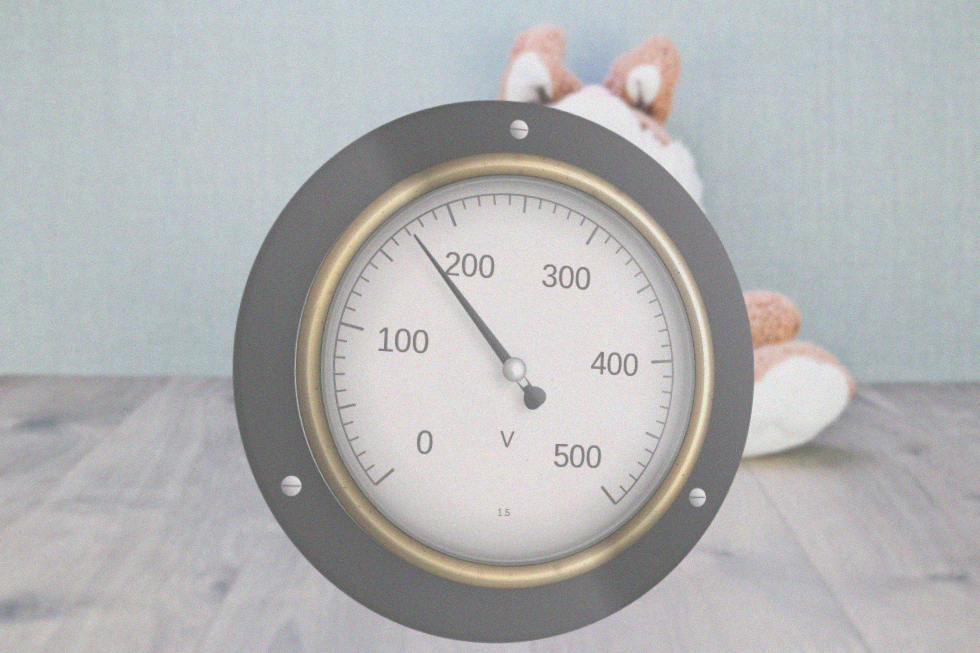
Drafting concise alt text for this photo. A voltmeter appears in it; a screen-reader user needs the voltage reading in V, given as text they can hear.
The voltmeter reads 170 V
